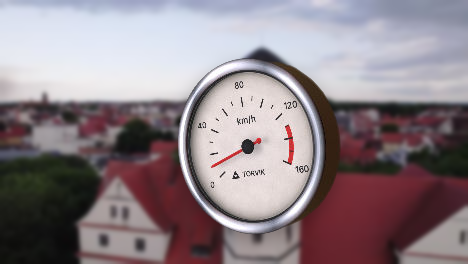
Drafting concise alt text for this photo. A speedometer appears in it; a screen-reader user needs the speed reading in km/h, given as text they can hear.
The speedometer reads 10 km/h
